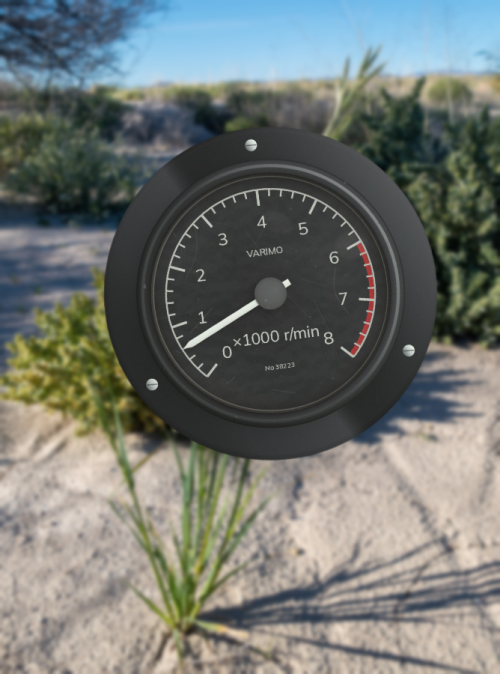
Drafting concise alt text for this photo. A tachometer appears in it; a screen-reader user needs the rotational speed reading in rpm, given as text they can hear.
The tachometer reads 600 rpm
